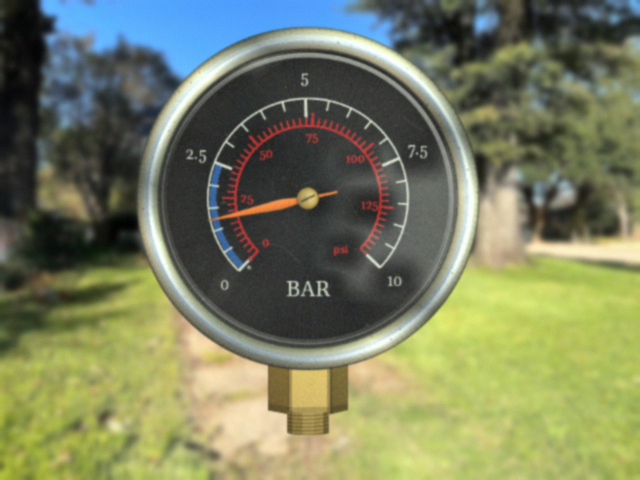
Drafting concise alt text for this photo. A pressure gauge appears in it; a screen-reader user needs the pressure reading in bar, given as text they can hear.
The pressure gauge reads 1.25 bar
